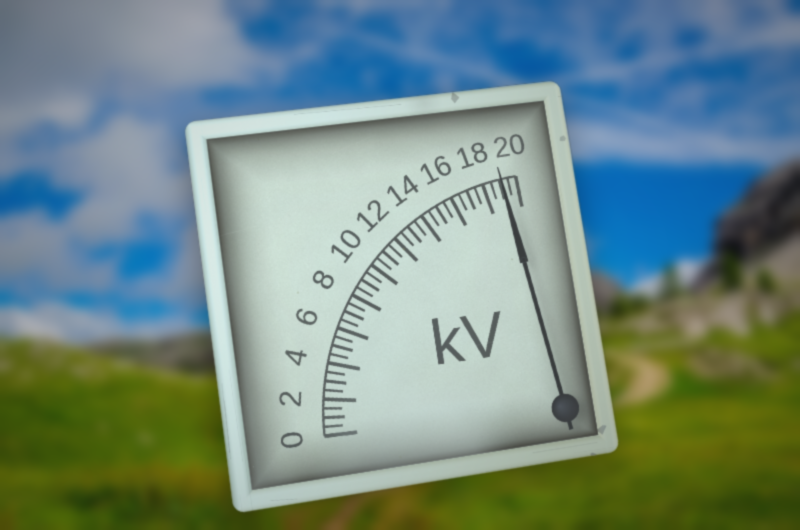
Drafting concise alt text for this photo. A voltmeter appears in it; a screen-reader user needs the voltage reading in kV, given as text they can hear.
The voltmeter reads 19 kV
